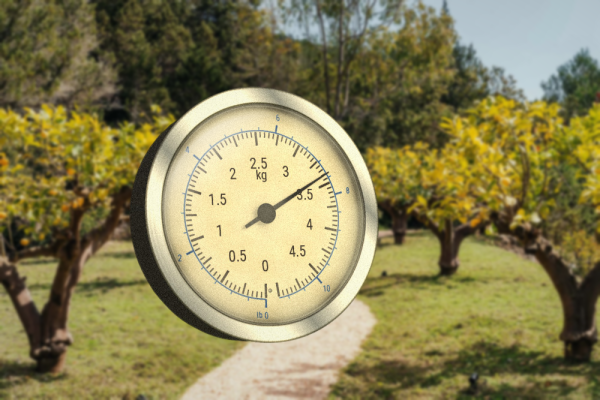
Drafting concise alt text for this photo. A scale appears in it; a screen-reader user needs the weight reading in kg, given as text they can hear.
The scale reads 3.4 kg
